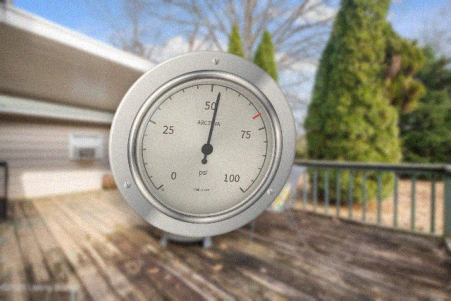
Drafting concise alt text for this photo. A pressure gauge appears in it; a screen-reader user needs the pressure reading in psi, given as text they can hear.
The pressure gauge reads 52.5 psi
